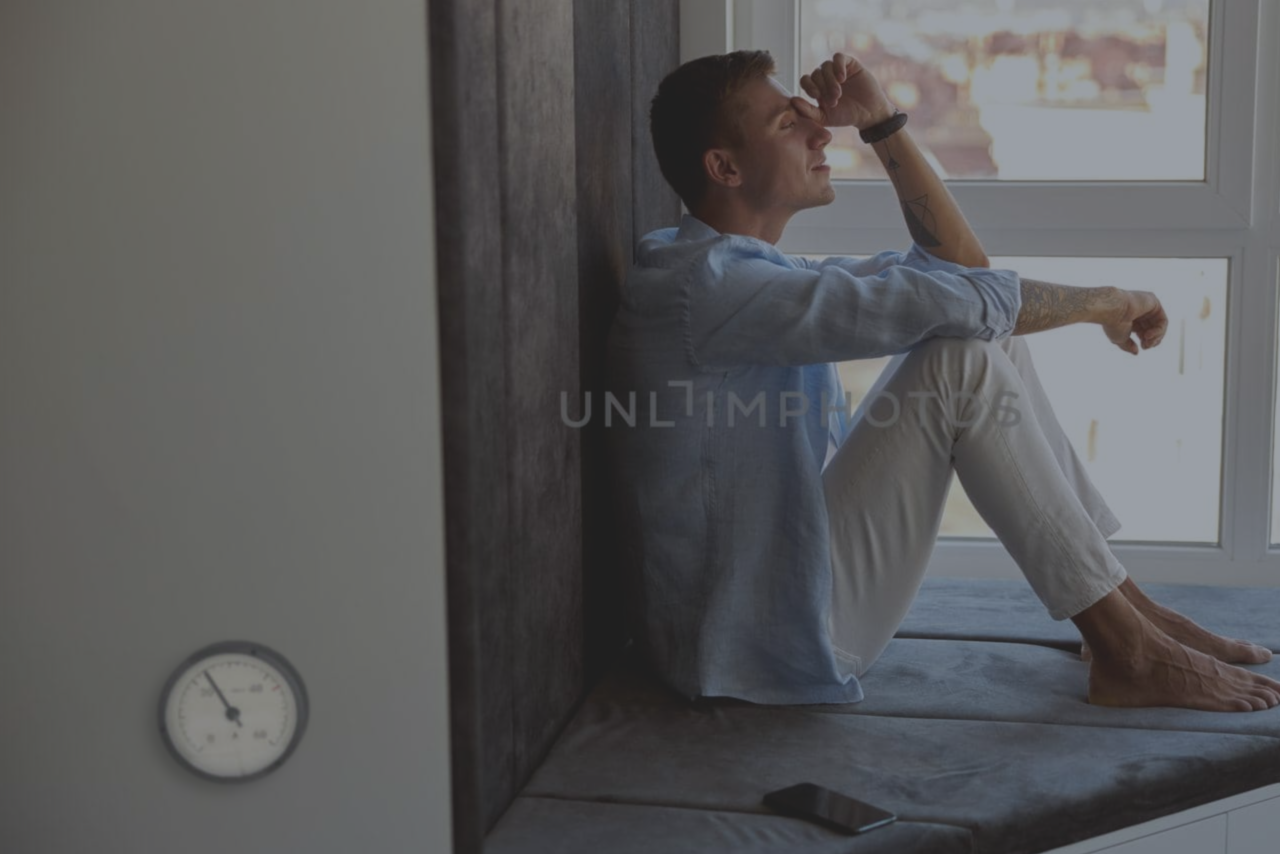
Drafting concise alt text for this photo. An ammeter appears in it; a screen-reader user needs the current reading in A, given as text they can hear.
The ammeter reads 24 A
